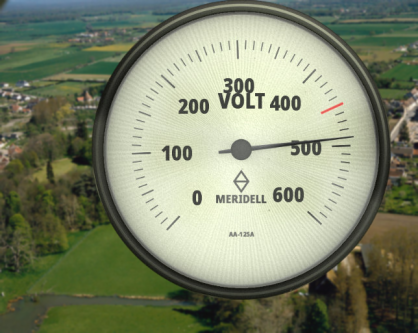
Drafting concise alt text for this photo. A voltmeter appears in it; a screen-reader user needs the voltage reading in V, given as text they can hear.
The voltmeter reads 490 V
